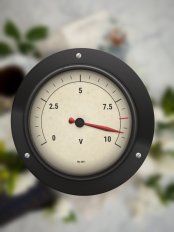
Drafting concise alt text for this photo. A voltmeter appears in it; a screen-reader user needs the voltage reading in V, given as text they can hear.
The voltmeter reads 9.25 V
